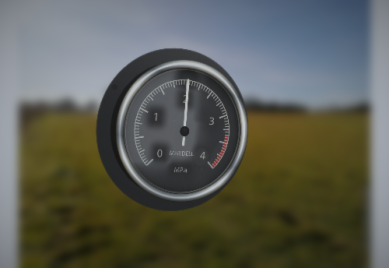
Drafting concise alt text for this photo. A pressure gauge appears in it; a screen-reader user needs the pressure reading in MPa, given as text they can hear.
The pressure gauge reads 2 MPa
